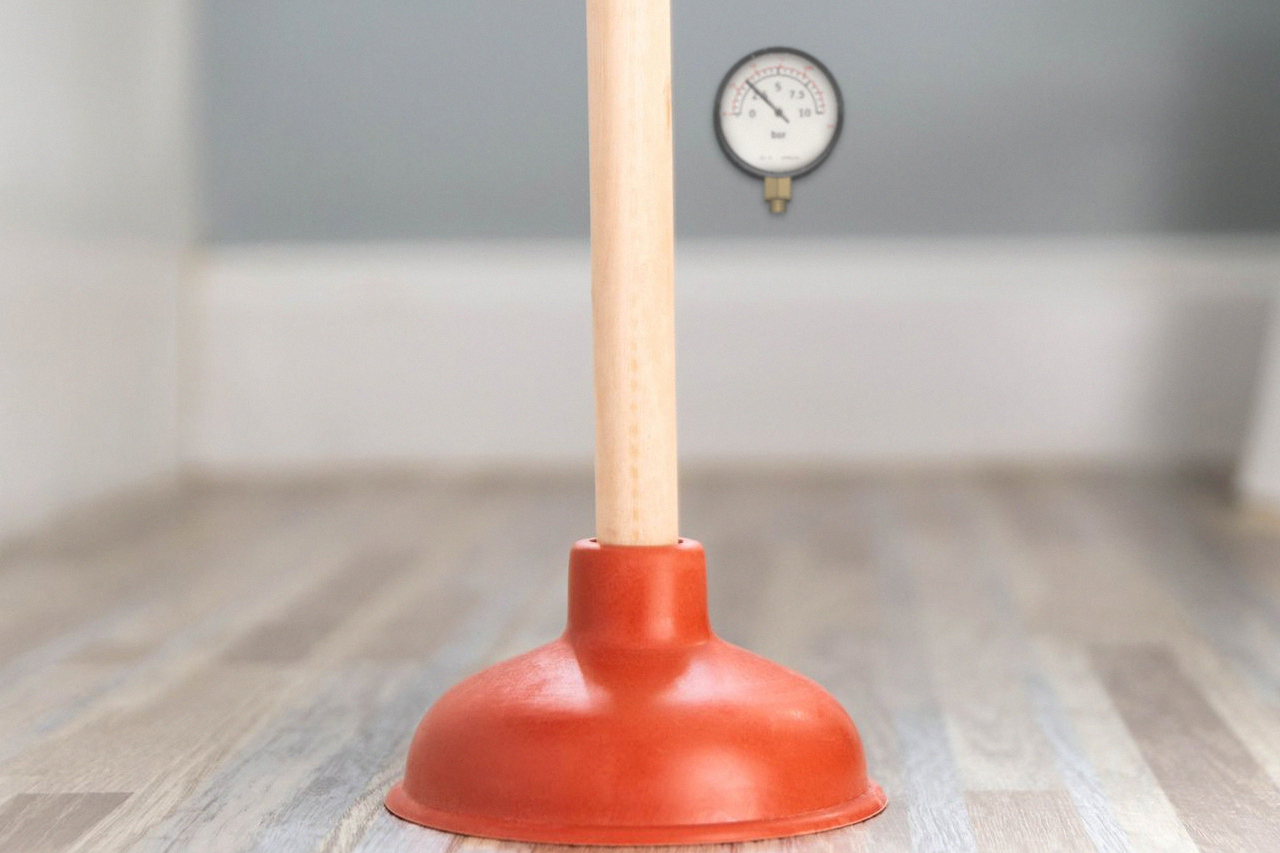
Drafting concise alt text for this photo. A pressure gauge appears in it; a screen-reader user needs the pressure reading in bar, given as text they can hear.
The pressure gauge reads 2.5 bar
